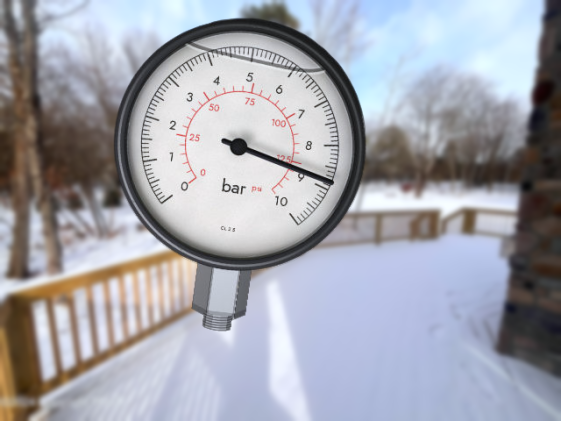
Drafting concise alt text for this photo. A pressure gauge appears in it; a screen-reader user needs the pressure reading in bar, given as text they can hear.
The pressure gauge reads 8.8 bar
